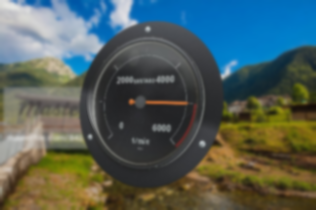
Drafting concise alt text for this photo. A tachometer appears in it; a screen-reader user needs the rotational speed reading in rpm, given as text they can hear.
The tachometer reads 5000 rpm
